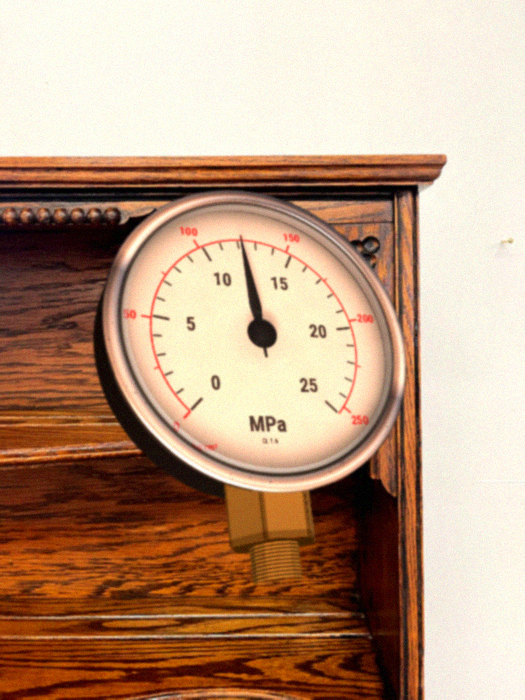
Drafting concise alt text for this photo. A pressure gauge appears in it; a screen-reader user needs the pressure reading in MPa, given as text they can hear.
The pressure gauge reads 12 MPa
